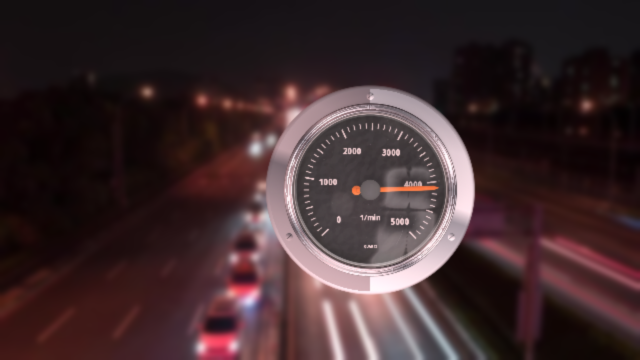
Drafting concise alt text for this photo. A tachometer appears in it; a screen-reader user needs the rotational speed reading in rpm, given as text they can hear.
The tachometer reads 4100 rpm
